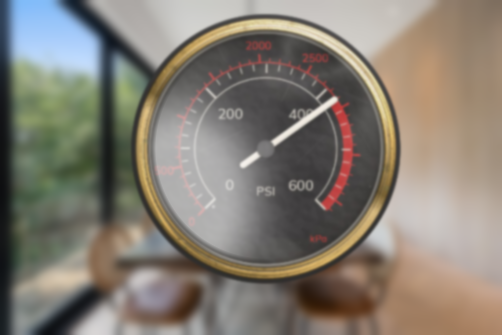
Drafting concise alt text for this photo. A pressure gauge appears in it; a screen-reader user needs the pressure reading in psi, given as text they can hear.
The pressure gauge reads 420 psi
